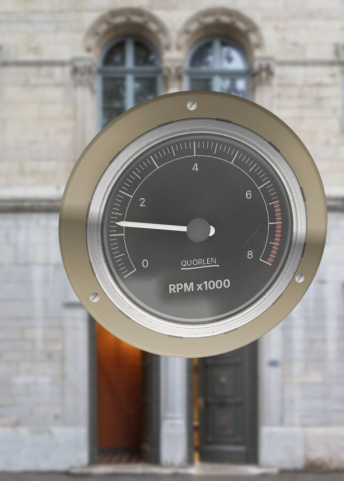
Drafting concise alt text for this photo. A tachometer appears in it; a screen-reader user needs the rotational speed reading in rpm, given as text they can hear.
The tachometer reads 1300 rpm
